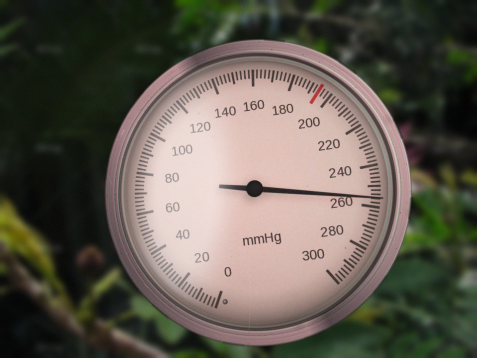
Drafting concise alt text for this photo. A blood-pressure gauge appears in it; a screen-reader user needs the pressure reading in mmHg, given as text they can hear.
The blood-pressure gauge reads 256 mmHg
